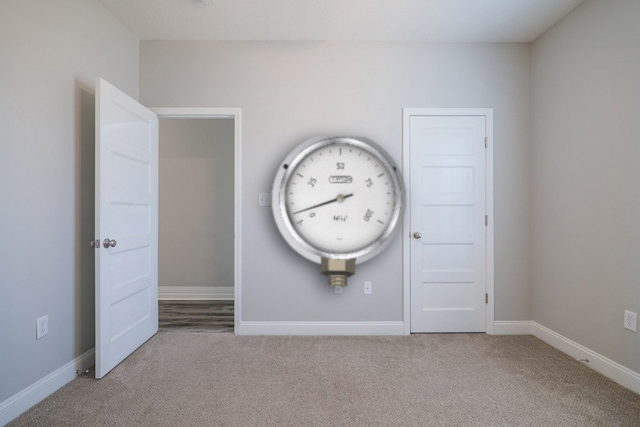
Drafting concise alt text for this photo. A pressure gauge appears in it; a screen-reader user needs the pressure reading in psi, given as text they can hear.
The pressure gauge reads 5 psi
